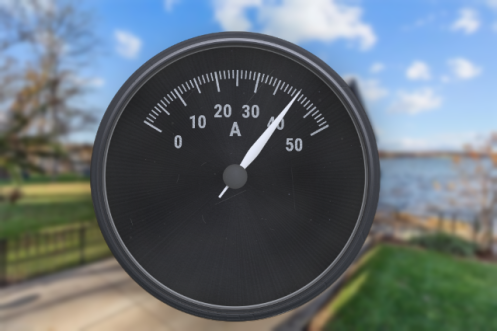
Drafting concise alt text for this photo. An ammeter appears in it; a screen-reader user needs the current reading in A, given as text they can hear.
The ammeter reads 40 A
